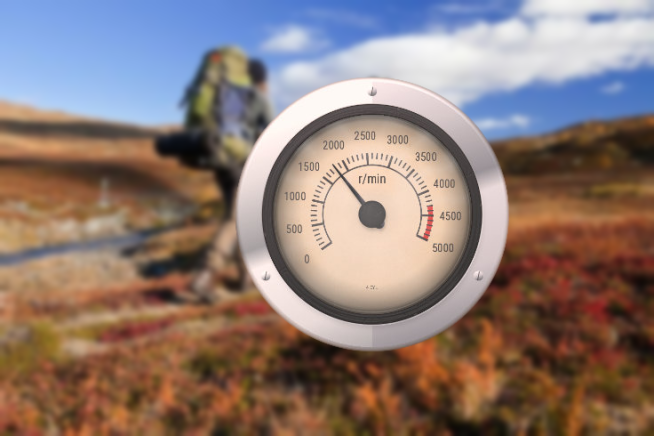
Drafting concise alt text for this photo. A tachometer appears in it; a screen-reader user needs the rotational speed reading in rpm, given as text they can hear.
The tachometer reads 1800 rpm
